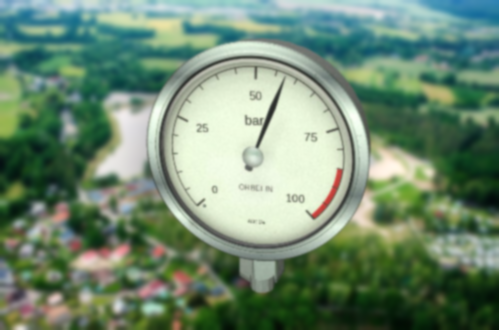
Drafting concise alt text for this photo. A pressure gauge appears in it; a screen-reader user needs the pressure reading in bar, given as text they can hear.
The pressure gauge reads 57.5 bar
